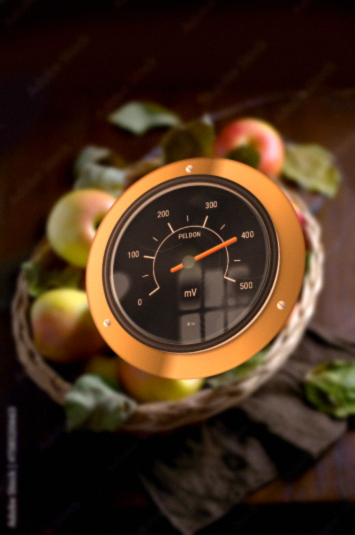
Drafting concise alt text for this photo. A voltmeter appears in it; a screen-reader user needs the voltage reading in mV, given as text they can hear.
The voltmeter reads 400 mV
